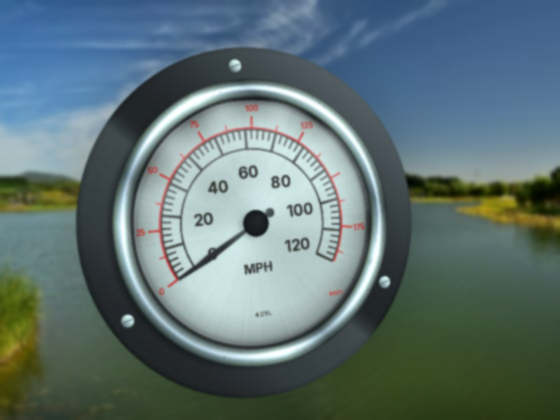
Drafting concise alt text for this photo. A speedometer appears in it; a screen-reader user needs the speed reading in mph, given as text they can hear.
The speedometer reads 0 mph
